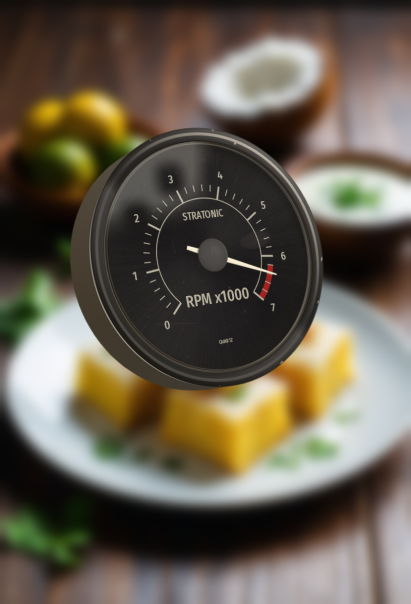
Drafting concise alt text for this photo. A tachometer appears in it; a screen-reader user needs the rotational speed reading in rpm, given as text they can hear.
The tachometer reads 6400 rpm
